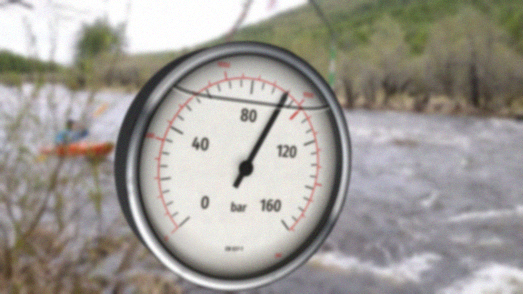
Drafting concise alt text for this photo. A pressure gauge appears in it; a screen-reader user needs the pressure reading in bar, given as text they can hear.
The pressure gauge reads 95 bar
